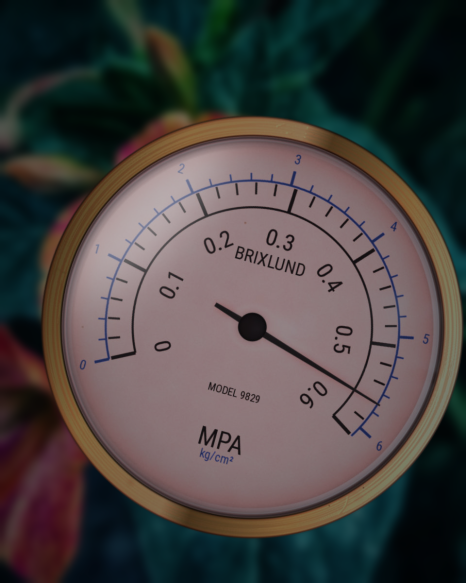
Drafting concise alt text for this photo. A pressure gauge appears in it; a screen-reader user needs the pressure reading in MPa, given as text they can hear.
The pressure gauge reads 0.56 MPa
